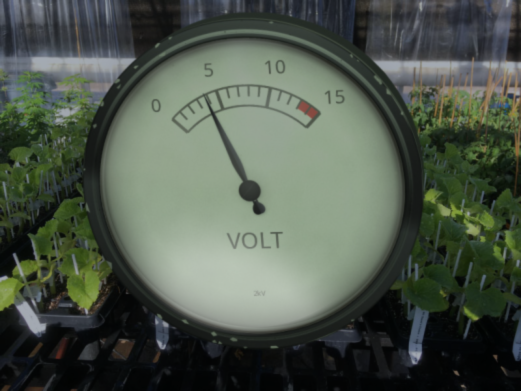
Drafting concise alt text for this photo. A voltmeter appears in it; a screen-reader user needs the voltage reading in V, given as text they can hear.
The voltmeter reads 4 V
